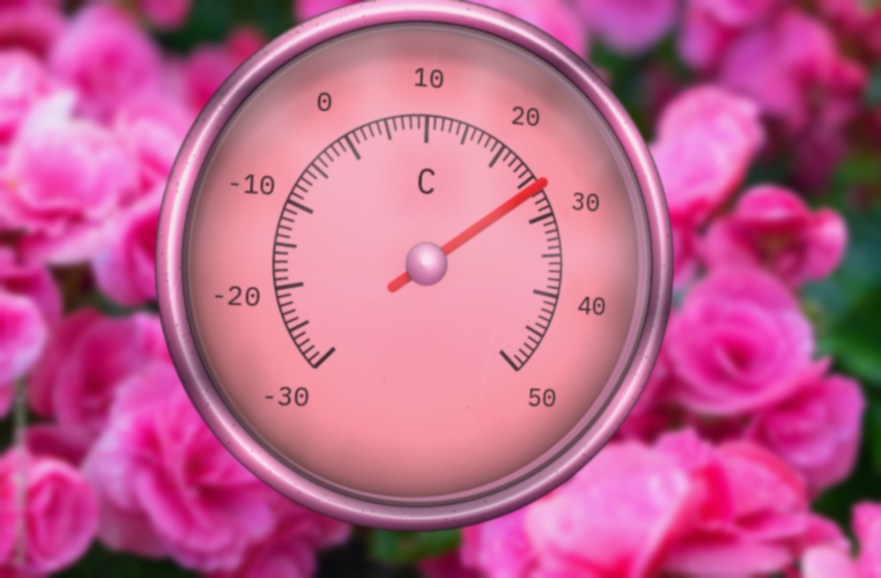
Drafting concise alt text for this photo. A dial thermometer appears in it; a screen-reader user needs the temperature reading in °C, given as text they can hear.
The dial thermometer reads 26 °C
